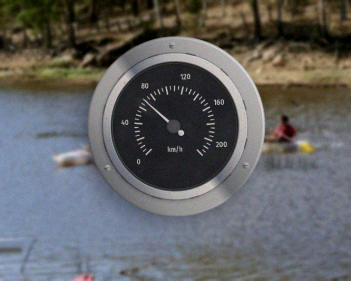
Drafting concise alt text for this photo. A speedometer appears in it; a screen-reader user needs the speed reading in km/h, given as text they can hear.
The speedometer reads 70 km/h
